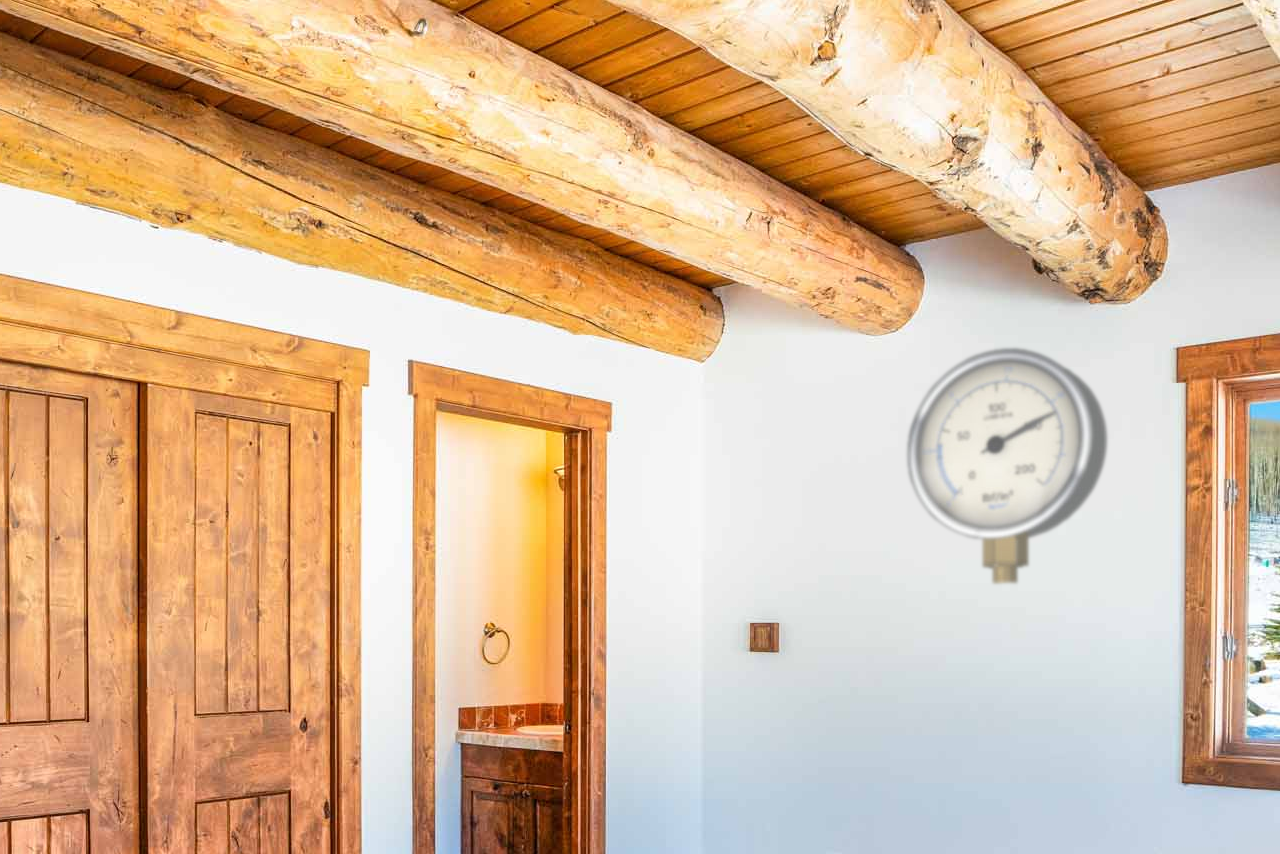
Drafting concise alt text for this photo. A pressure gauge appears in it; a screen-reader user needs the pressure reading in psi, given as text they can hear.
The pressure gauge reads 150 psi
